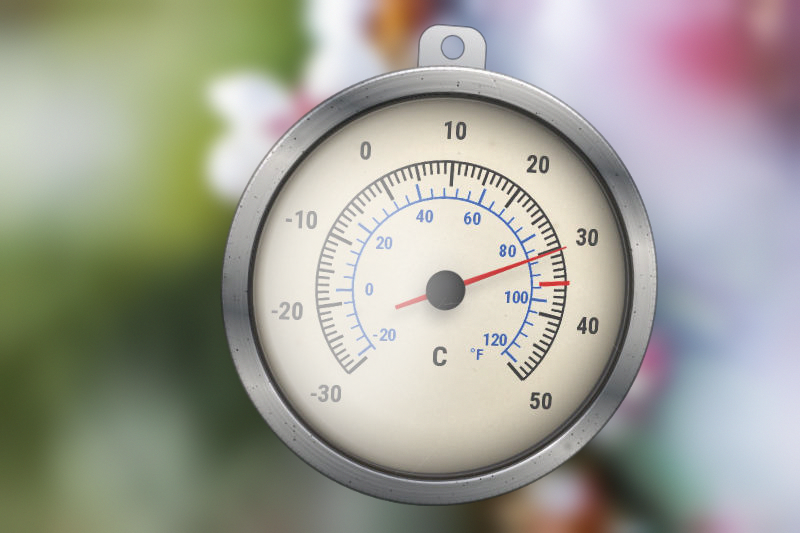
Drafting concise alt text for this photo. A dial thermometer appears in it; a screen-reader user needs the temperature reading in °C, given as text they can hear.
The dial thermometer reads 30 °C
